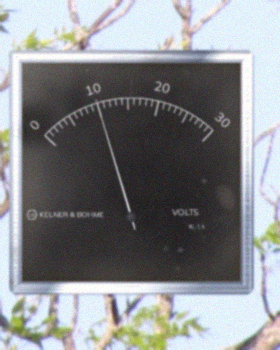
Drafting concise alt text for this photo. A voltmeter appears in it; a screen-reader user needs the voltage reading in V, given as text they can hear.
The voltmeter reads 10 V
